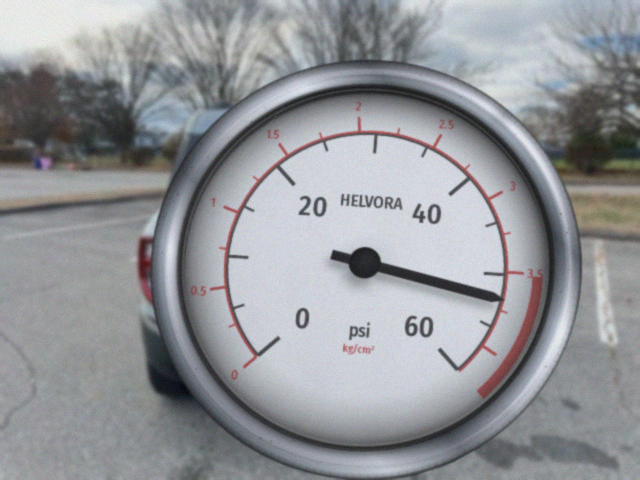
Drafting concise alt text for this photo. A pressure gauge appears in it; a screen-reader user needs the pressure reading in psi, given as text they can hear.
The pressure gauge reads 52.5 psi
